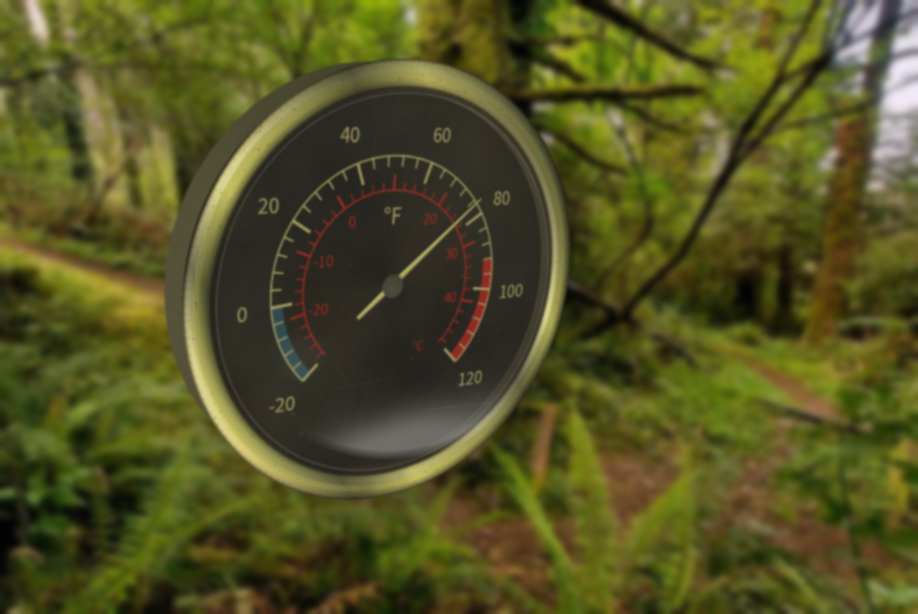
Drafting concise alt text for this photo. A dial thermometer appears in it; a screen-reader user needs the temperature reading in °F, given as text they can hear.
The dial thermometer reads 76 °F
